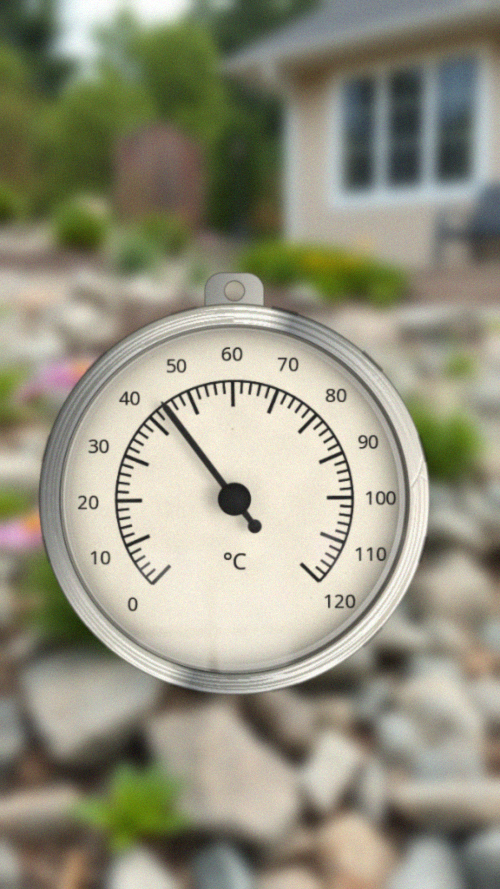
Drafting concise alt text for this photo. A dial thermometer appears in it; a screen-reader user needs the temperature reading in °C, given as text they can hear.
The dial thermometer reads 44 °C
